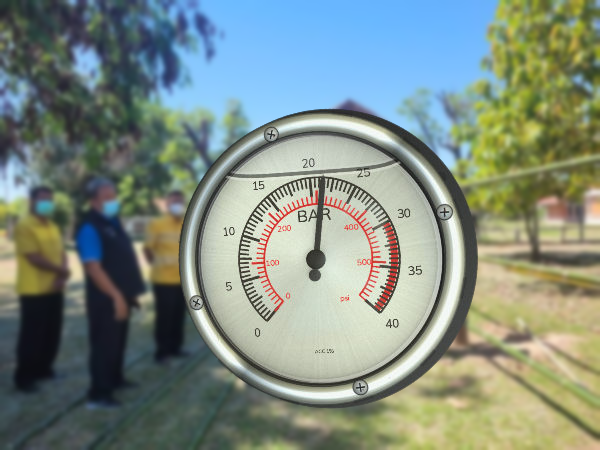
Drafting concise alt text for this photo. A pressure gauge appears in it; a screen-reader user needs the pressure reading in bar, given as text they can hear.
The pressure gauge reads 21.5 bar
